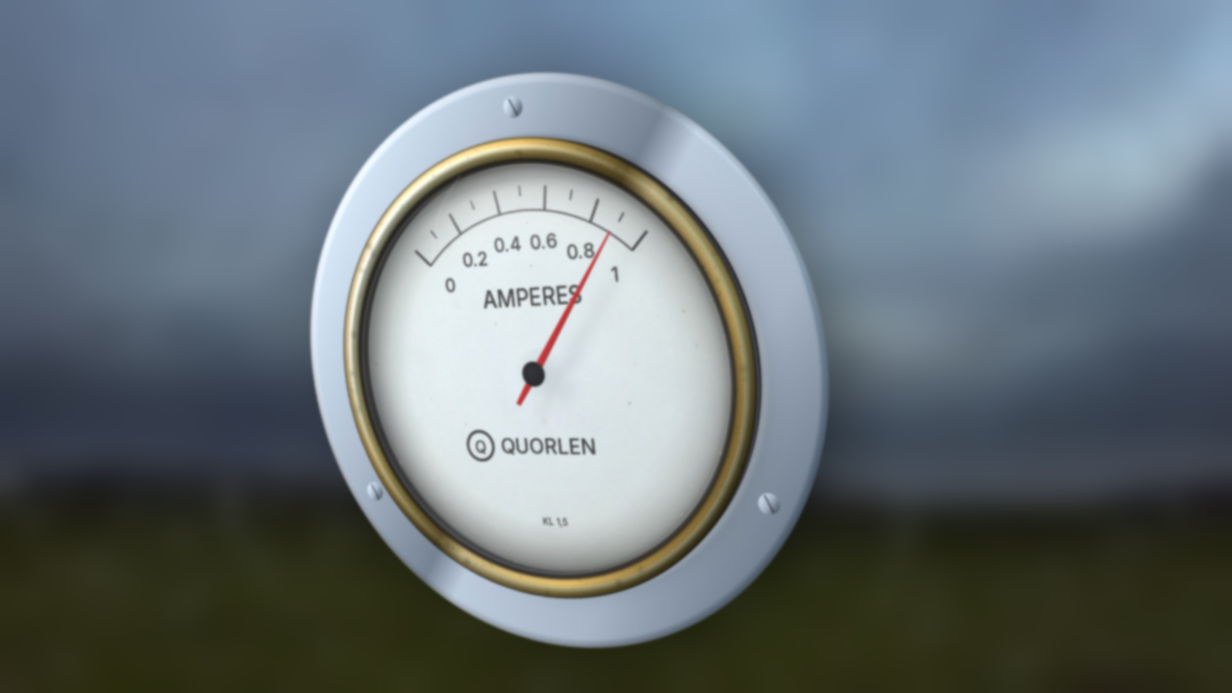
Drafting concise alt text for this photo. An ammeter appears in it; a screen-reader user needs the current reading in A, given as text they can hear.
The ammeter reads 0.9 A
